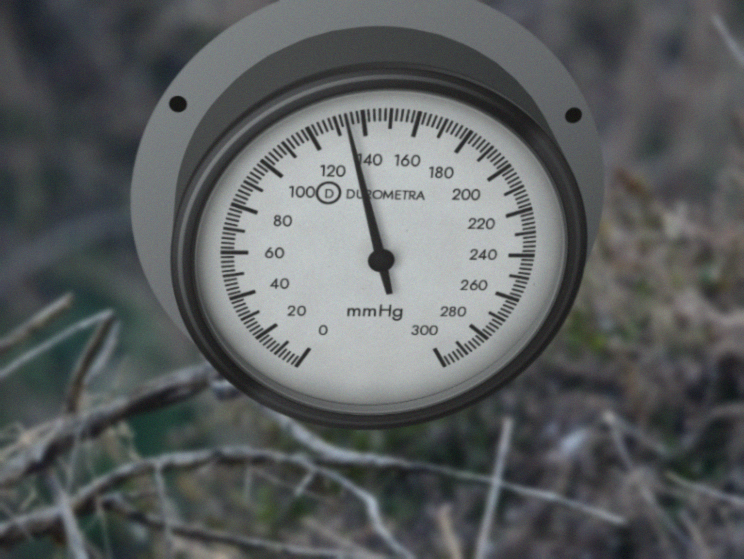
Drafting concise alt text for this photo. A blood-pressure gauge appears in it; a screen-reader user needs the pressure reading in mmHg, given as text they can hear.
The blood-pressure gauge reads 134 mmHg
